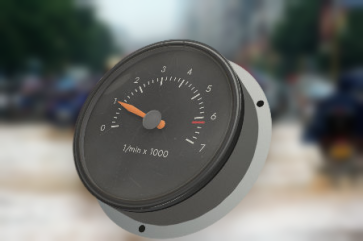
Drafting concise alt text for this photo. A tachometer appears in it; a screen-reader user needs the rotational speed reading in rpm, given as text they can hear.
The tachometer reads 1000 rpm
